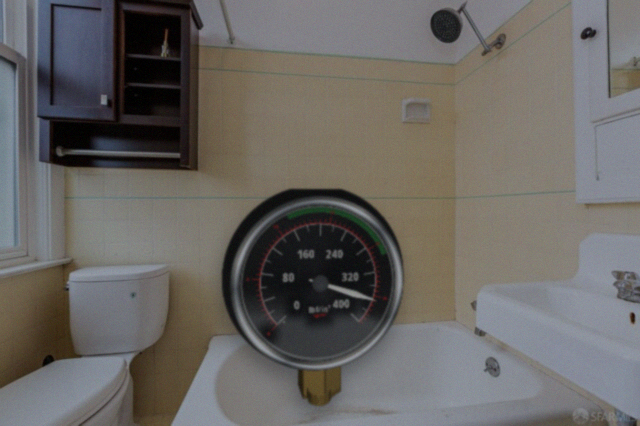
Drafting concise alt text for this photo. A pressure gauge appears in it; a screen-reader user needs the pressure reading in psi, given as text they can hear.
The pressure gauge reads 360 psi
